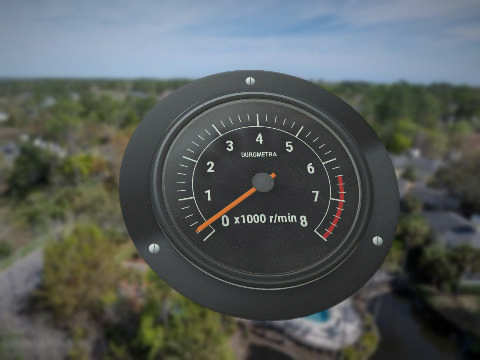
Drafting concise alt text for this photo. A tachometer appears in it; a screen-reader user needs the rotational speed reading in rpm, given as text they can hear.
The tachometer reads 200 rpm
